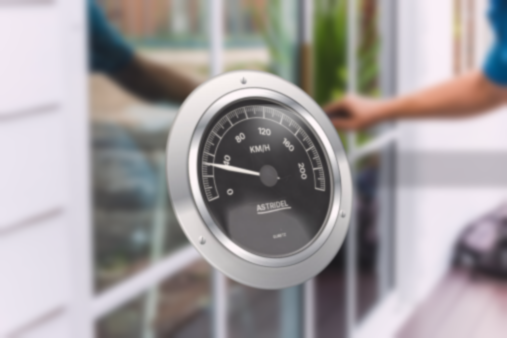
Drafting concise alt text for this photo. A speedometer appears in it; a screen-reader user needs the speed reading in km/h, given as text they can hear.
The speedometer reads 30 km/h
